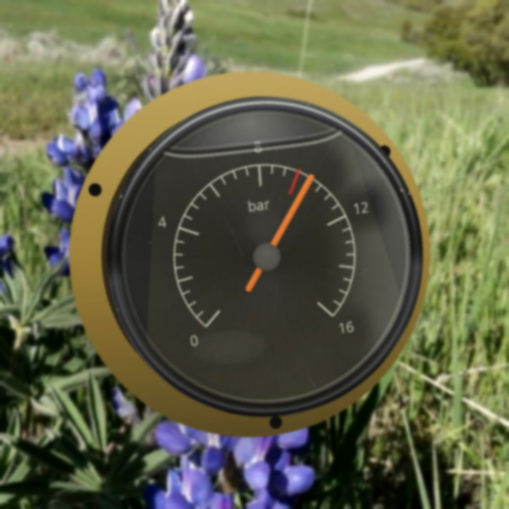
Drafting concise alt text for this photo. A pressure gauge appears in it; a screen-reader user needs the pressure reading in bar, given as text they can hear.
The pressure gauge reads 10 bar
